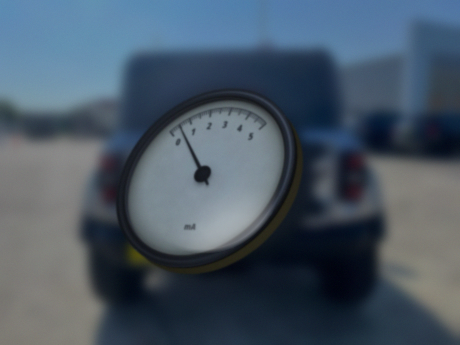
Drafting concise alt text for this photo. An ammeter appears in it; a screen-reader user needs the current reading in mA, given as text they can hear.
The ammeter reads 0.5 mA
